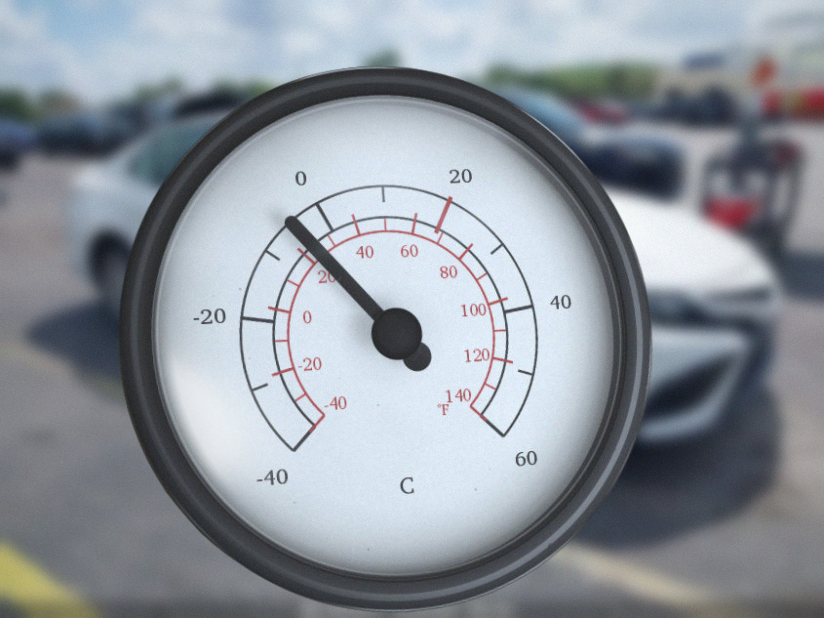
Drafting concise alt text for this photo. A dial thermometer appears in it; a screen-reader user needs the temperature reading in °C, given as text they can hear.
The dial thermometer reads -5 °C
